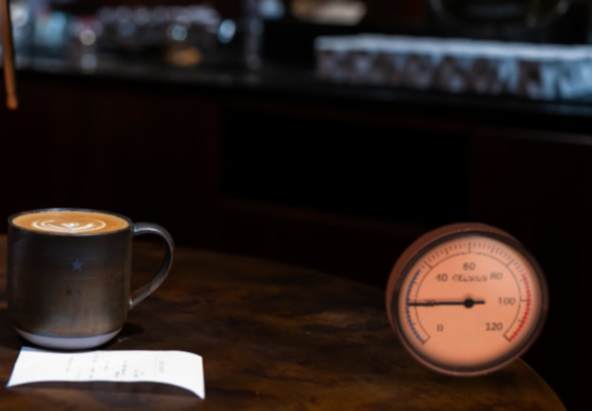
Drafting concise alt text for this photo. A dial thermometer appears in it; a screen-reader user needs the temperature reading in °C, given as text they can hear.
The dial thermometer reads 20 °C
